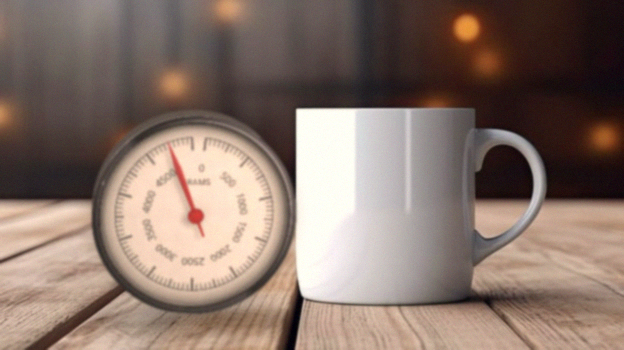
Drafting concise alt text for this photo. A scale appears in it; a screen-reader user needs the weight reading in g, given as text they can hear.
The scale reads 4750 g
